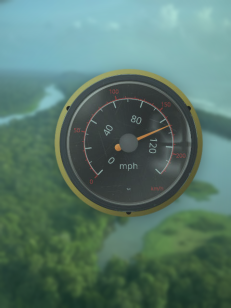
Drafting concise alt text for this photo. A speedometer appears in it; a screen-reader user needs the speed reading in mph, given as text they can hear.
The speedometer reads 105 mph
